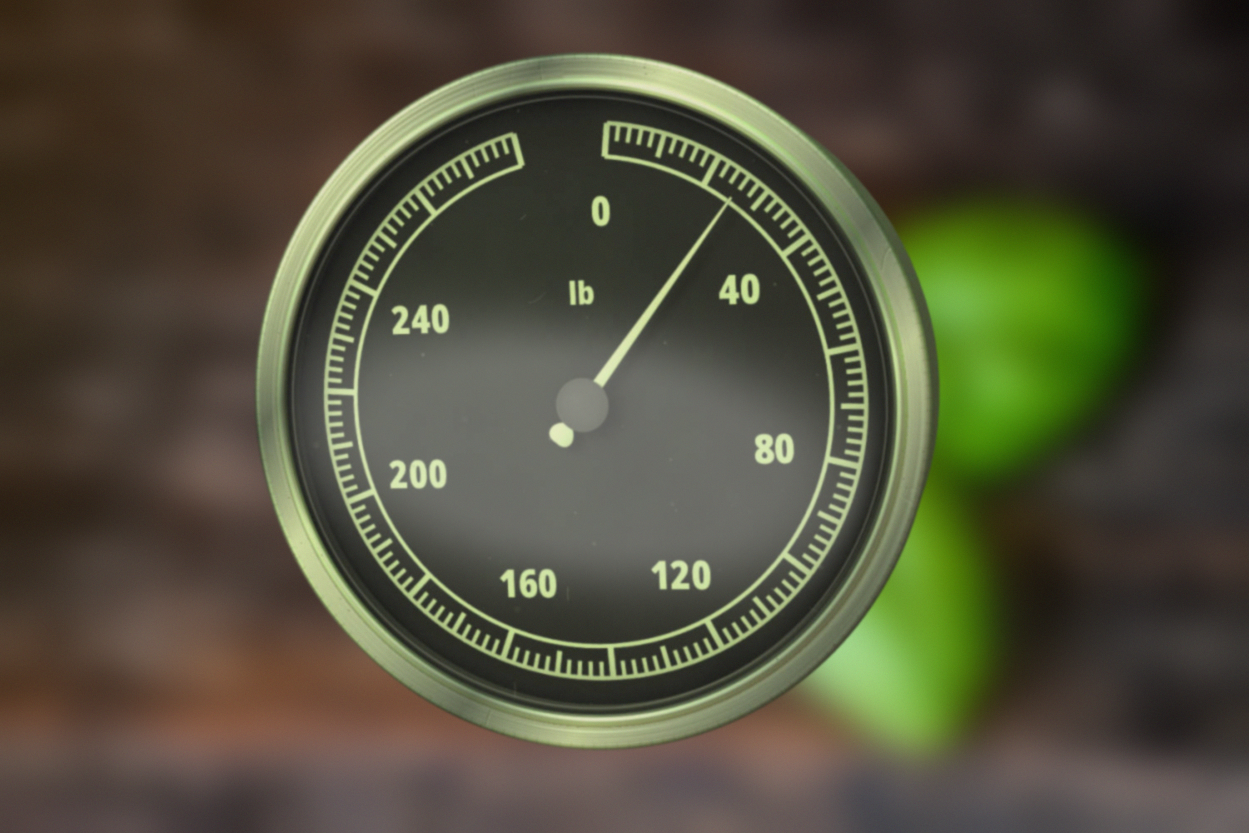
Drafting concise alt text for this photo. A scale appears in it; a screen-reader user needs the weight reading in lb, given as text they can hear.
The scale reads 26 lb
